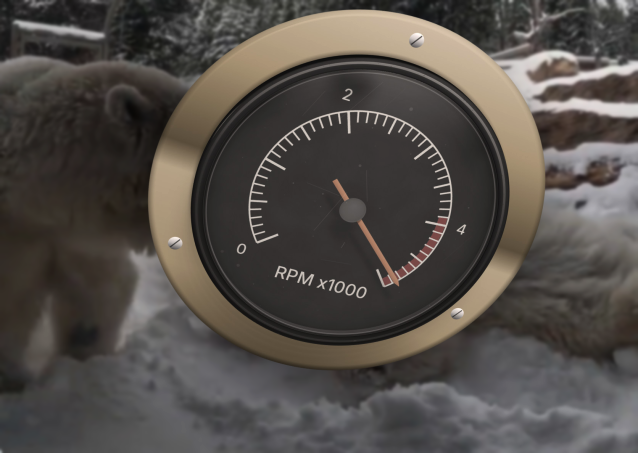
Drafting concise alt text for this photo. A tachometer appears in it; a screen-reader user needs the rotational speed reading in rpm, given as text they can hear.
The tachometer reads 4850 rpm
